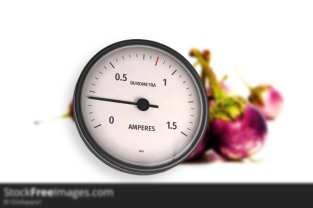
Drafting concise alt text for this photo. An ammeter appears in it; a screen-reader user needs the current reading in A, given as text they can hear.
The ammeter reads 0.2 A
